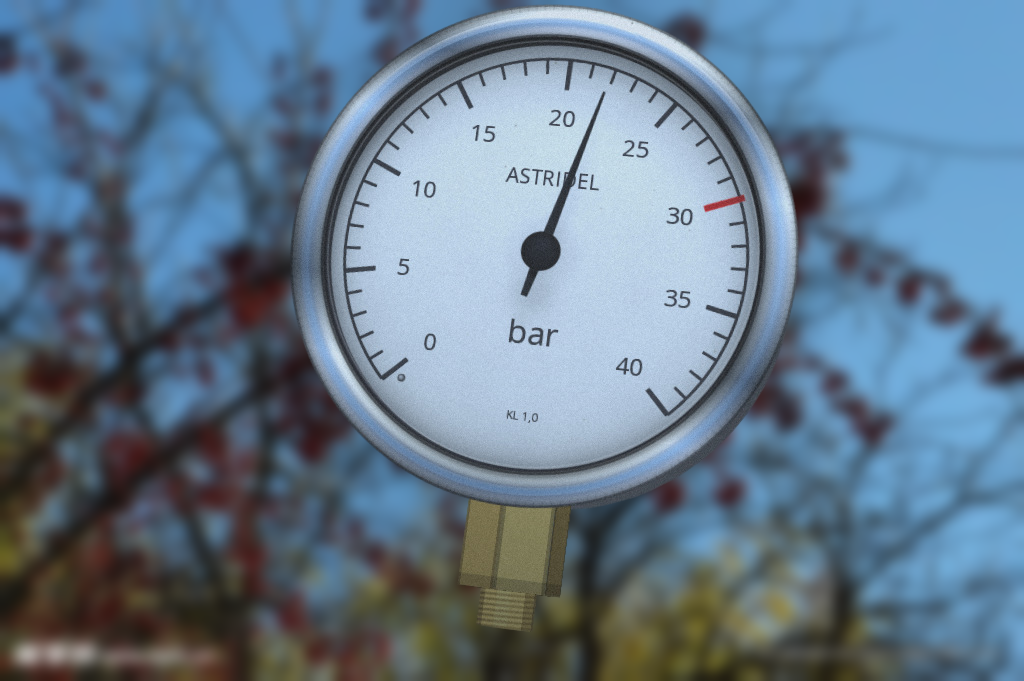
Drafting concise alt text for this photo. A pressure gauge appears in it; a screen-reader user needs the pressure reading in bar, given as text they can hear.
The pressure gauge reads 22 bar
